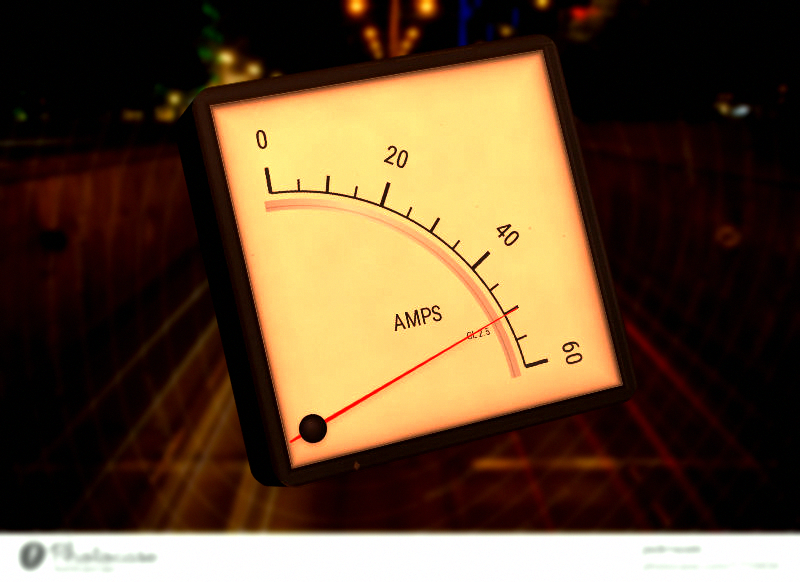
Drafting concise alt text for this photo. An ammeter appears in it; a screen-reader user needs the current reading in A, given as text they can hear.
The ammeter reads 50 A
